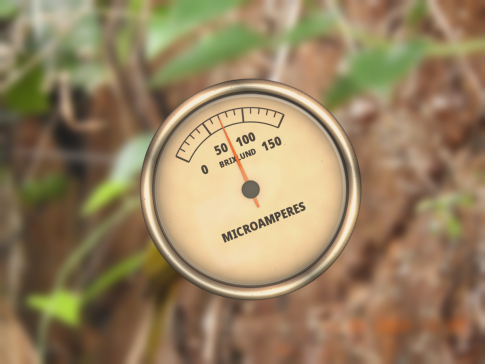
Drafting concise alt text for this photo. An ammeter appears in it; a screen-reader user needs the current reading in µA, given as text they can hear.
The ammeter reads 70 µA
